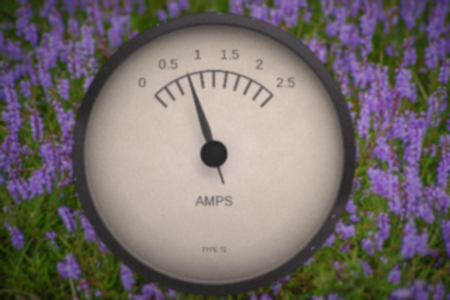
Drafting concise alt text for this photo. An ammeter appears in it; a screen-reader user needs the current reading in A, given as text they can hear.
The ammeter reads 0.75 A
